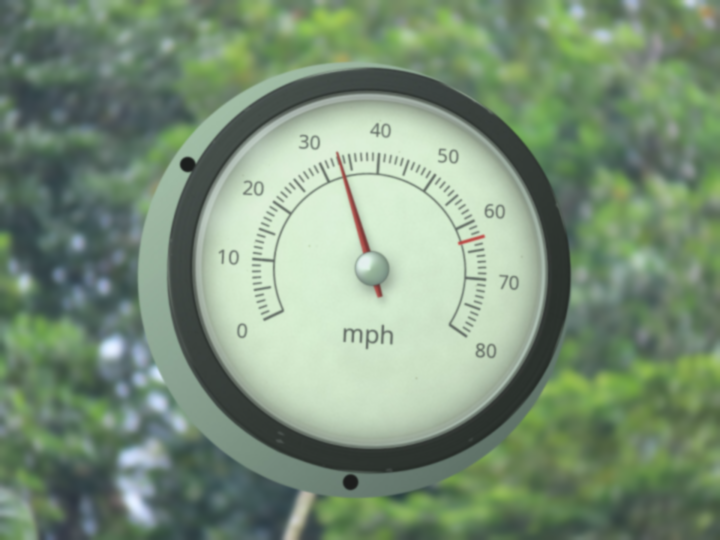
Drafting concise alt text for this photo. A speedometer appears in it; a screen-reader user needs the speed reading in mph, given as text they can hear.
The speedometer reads 33 mph
